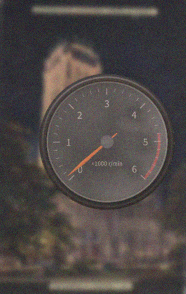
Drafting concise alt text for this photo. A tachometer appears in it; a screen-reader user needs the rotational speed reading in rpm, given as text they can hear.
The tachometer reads 100 rpm
